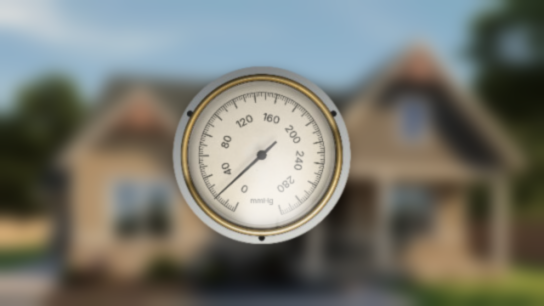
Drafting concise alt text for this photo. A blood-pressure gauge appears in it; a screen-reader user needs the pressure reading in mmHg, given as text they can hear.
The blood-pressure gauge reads 20 mmHg
